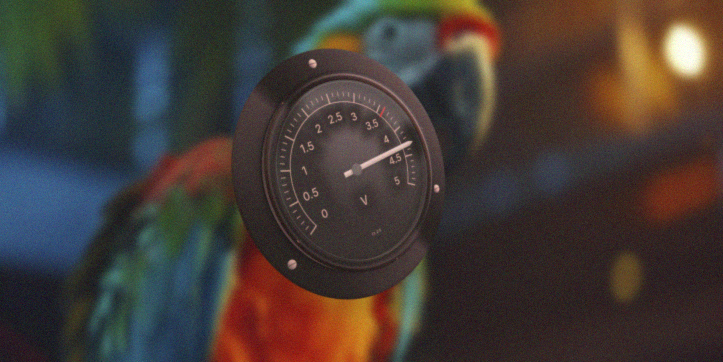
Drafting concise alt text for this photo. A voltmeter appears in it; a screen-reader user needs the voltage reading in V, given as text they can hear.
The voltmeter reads 4.3 V
